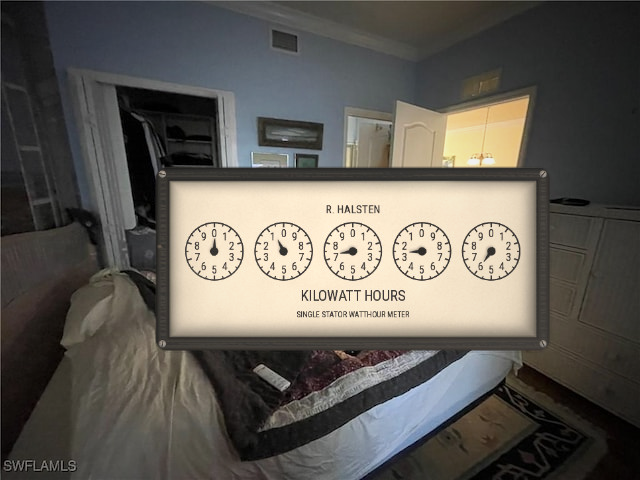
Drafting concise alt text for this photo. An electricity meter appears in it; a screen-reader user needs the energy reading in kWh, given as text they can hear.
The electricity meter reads 726 kWh
